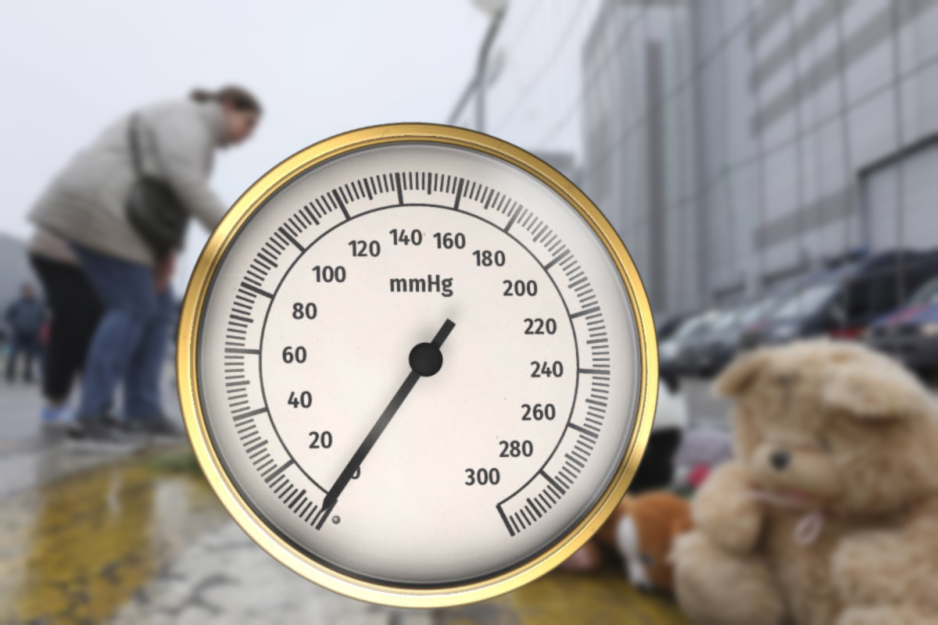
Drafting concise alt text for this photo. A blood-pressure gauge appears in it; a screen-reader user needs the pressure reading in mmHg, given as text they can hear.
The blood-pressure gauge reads 2 mmHg
